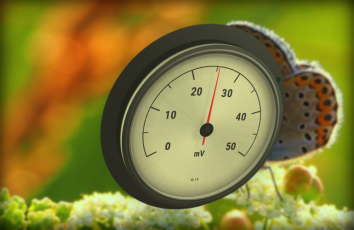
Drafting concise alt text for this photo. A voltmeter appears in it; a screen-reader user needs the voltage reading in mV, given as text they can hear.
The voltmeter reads 25 mV
